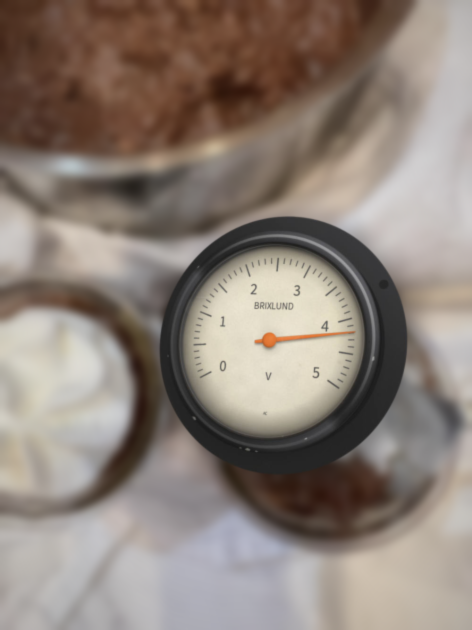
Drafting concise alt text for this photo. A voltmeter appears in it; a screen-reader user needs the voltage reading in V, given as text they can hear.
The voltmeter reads 4.2 V
